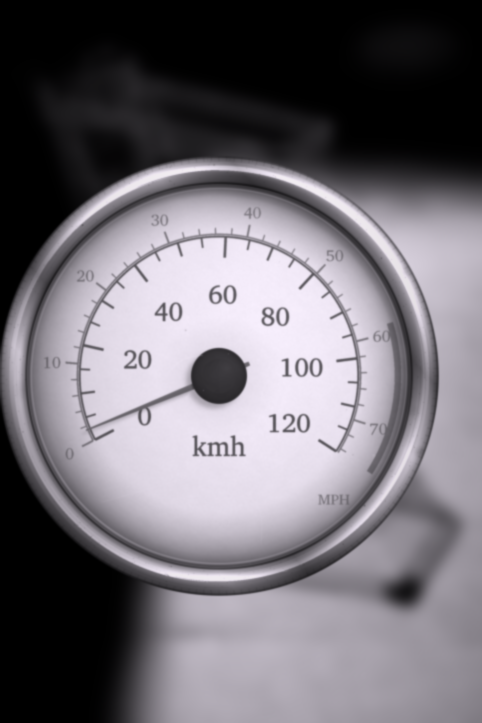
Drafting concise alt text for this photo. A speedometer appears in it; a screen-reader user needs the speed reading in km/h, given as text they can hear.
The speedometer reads 2.5 km/h
